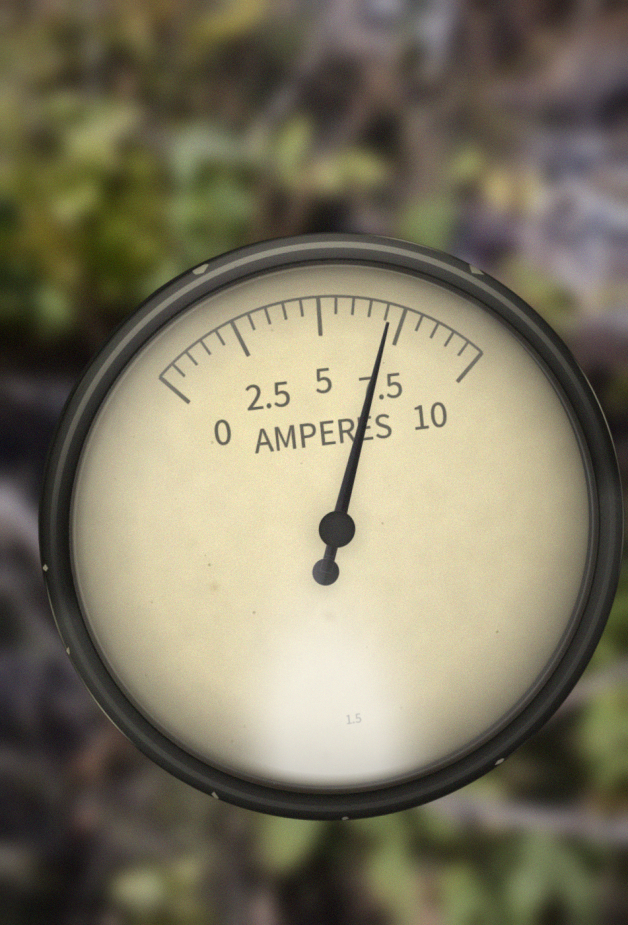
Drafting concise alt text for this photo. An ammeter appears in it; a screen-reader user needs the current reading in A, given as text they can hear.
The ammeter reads 7 A
